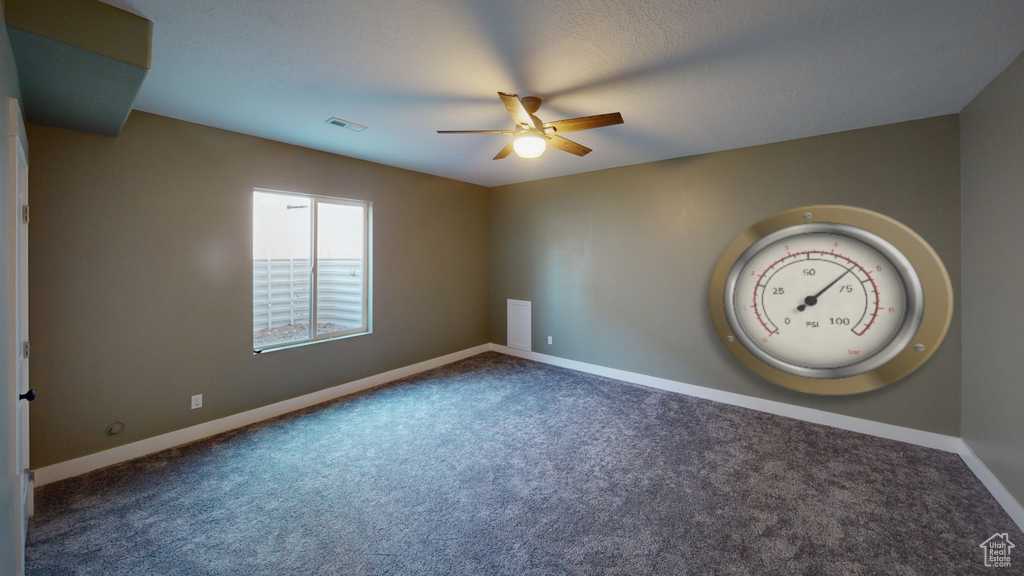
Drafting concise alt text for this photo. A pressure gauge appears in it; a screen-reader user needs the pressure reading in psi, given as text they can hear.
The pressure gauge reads 67.5 psi
